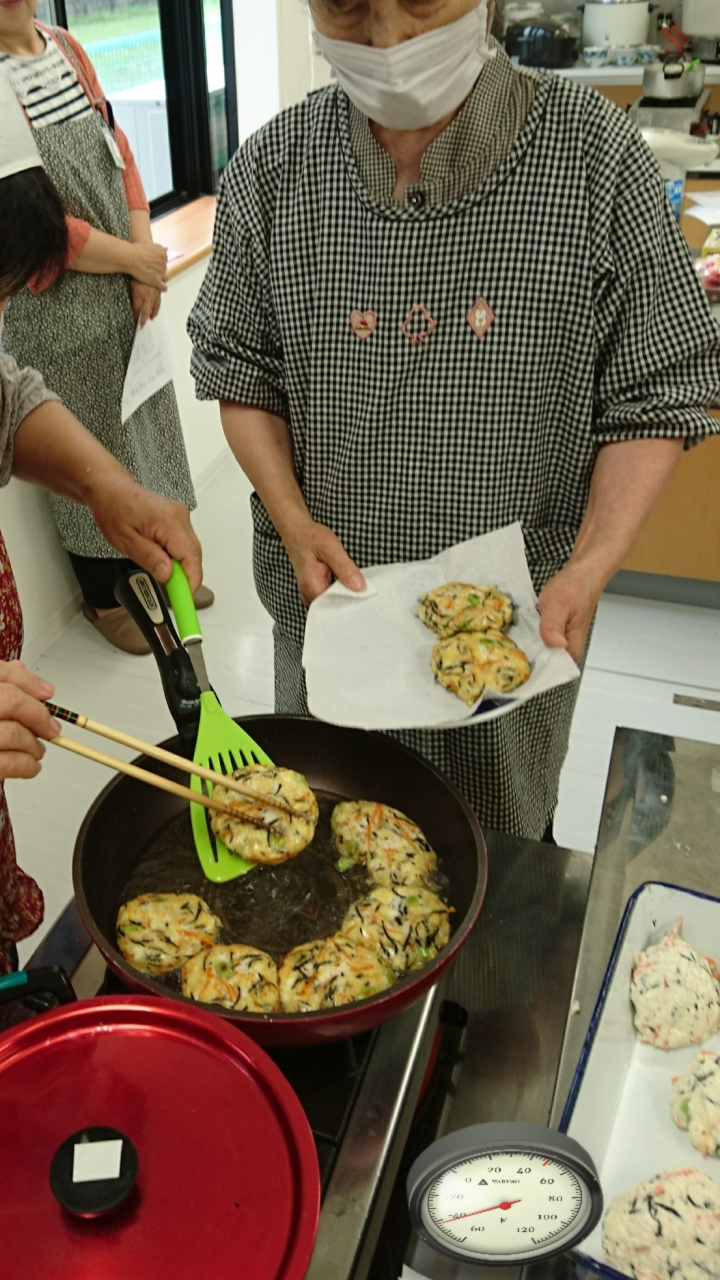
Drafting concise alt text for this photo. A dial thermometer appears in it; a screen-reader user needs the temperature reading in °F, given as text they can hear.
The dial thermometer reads -40 °F
